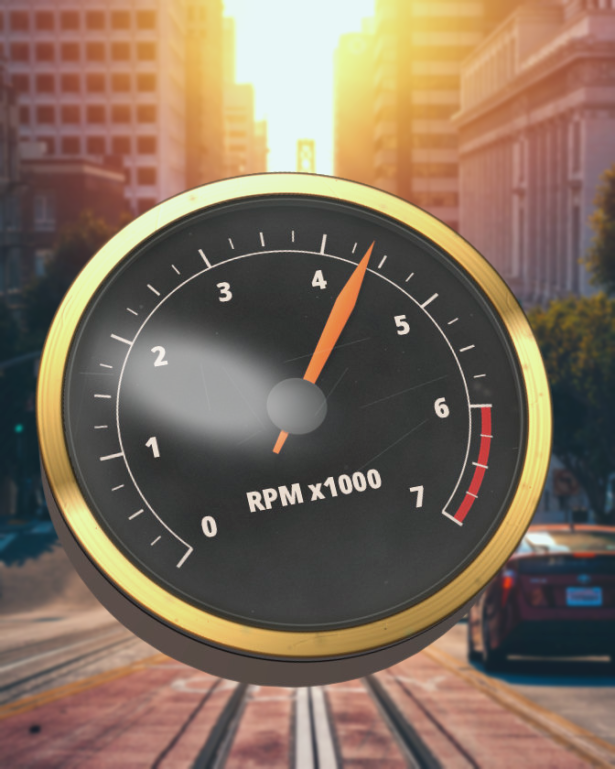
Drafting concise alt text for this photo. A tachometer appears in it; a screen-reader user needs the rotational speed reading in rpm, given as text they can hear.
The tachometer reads 4375 rpm
